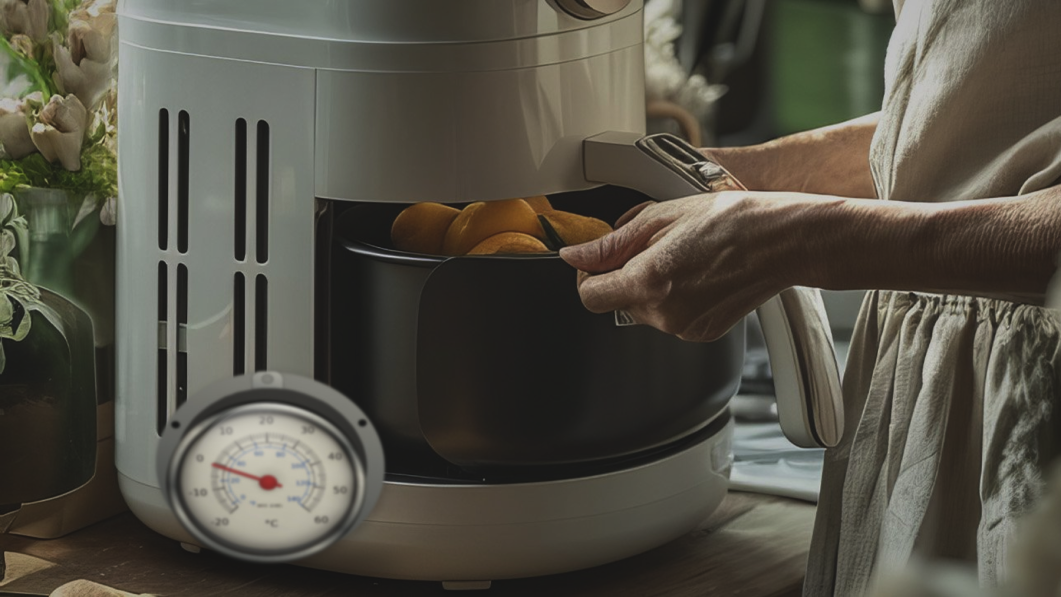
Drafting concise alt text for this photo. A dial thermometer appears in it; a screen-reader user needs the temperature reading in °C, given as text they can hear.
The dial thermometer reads 0 °C
